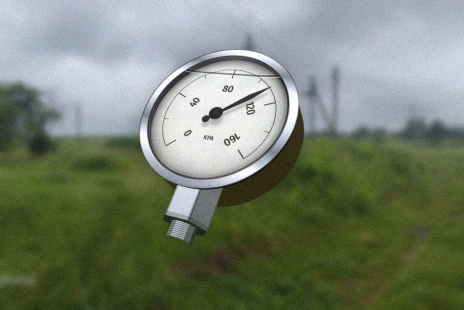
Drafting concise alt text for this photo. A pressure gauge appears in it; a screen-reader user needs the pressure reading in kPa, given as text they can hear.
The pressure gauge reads 110 kPa
